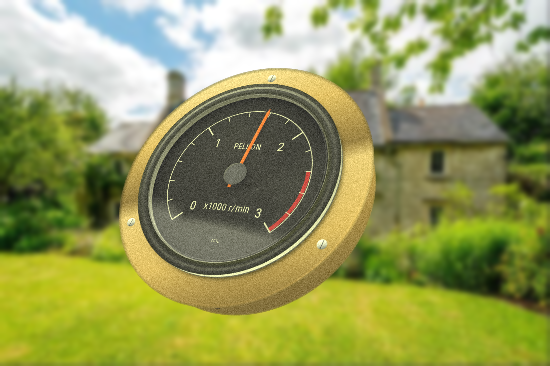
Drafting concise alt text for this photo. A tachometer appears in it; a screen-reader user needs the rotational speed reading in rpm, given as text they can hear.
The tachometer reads 1600 rpm
